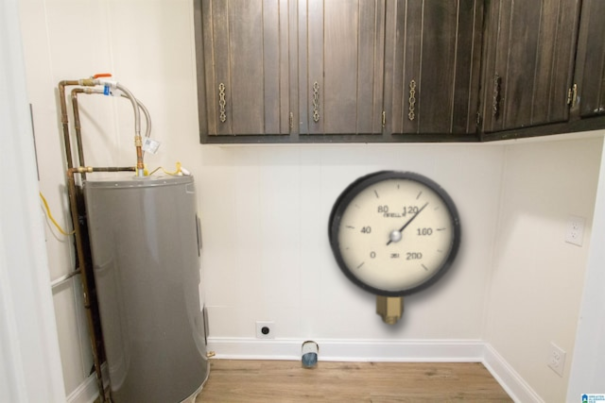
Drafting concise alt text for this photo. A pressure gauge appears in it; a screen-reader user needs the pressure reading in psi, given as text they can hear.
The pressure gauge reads 130 psi
